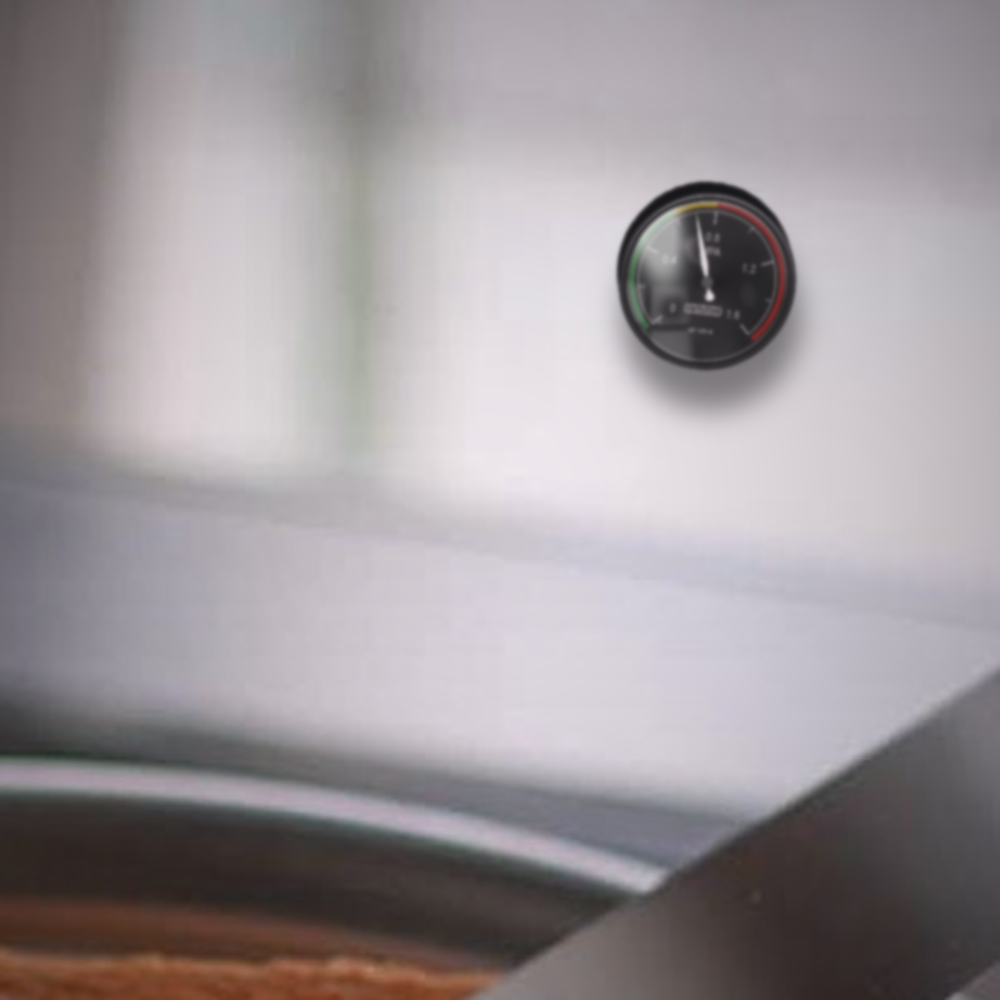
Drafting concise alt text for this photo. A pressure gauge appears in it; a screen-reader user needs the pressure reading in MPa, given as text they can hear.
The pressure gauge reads 0.7 MPa
